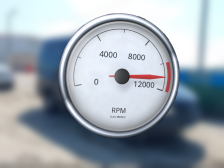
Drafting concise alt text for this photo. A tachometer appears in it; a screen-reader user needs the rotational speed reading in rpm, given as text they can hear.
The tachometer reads 11000 rpm
